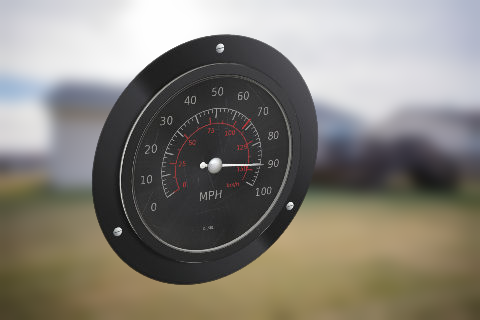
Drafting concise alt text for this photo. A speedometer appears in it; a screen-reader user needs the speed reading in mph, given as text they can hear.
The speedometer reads 90 mph
